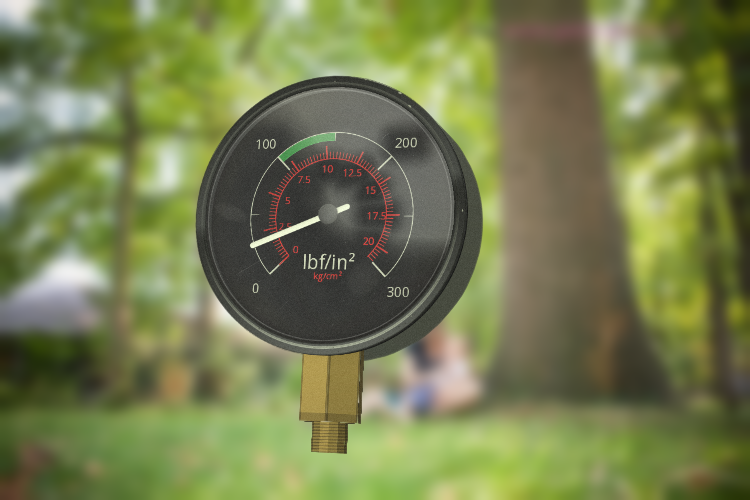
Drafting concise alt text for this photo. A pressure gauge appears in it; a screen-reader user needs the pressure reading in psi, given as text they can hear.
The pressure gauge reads 25 psi
